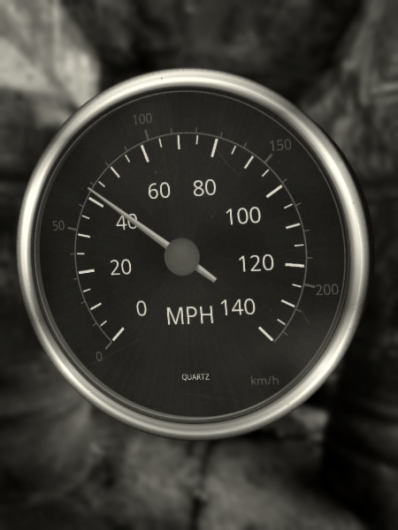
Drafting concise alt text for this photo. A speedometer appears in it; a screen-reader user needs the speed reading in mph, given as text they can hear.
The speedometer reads 42.5 mph
